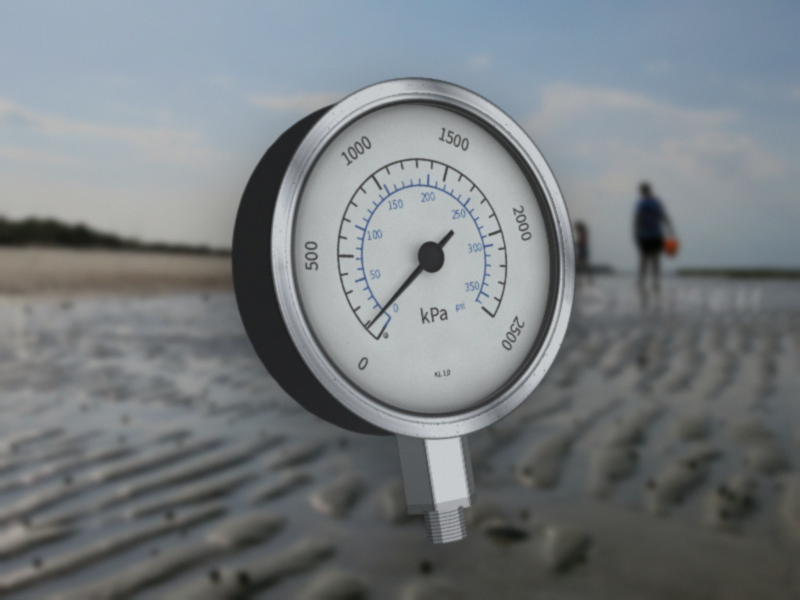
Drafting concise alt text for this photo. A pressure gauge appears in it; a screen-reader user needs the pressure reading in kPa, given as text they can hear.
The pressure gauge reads 100 kPa
